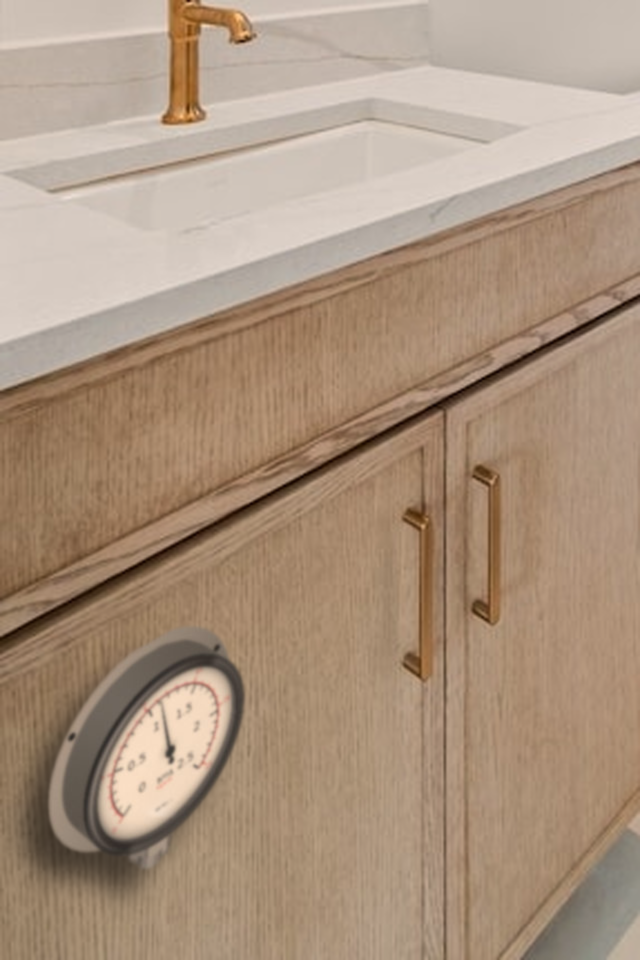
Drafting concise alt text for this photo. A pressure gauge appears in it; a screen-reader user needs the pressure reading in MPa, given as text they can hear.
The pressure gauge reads 1.1 MPa
